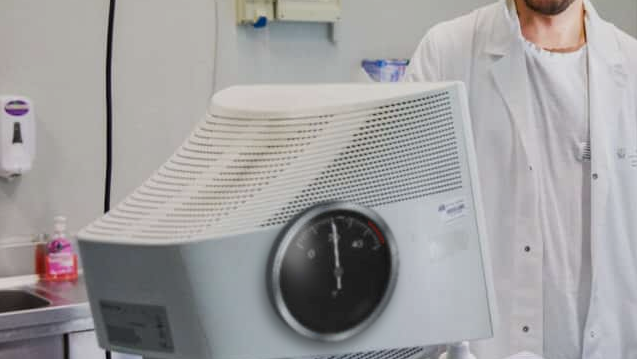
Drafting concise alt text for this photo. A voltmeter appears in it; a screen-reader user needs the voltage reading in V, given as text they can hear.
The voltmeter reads 20 V
